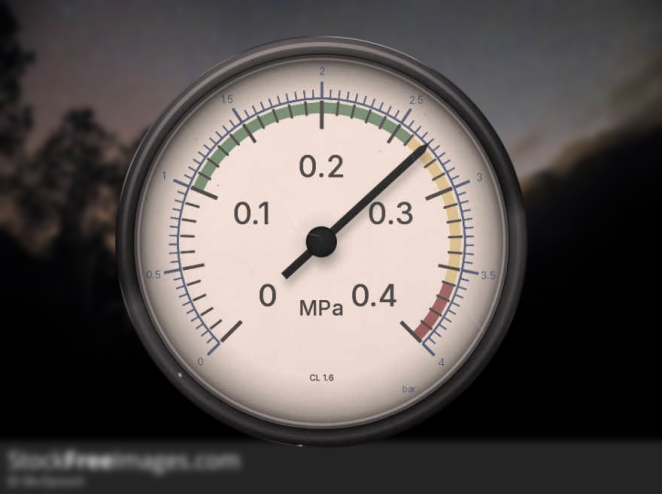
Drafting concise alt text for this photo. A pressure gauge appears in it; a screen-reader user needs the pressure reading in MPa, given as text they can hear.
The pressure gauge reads 0.27 MPa
